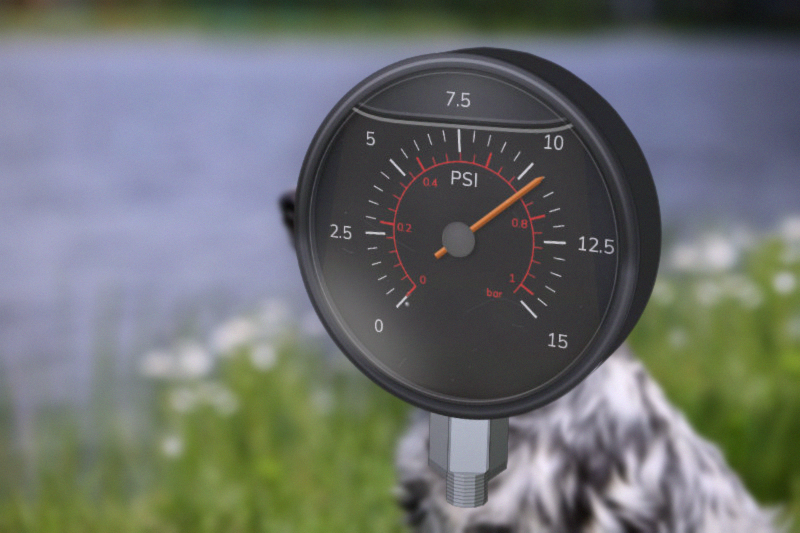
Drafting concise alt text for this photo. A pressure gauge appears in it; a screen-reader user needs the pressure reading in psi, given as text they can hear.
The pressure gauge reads 10.5 psi
